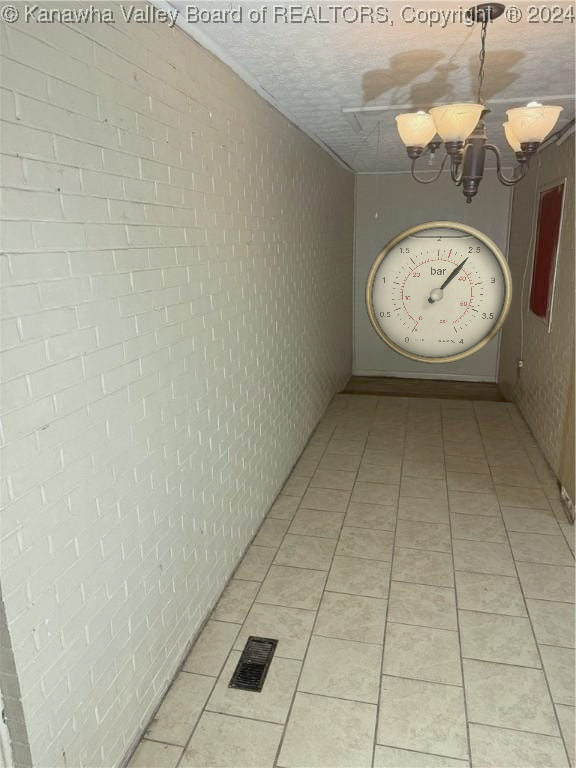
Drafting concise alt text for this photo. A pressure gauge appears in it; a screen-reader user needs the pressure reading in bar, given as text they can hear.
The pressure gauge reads 2.5 bar
